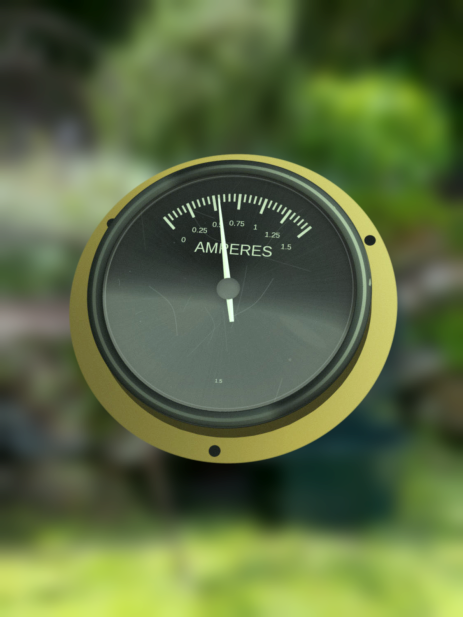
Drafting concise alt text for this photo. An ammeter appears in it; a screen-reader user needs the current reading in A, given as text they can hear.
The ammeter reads 0.55 A
